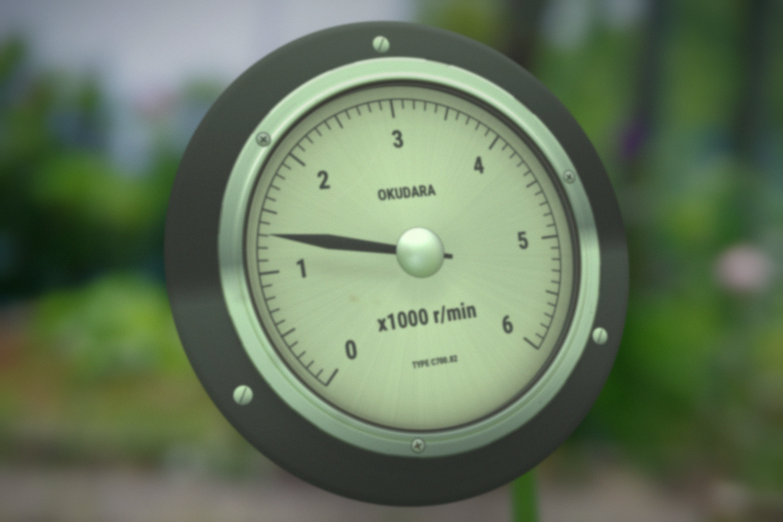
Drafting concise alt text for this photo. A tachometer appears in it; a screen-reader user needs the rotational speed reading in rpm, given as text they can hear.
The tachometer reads 1300 rpm
